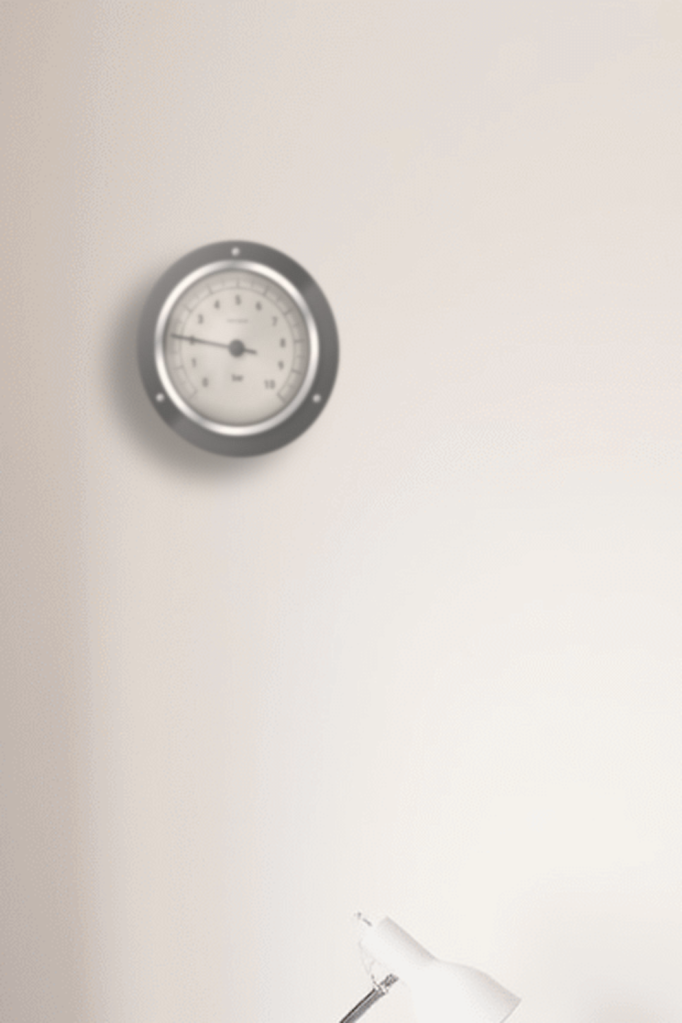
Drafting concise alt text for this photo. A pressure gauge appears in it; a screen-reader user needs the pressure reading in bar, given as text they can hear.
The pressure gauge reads 2 bar
